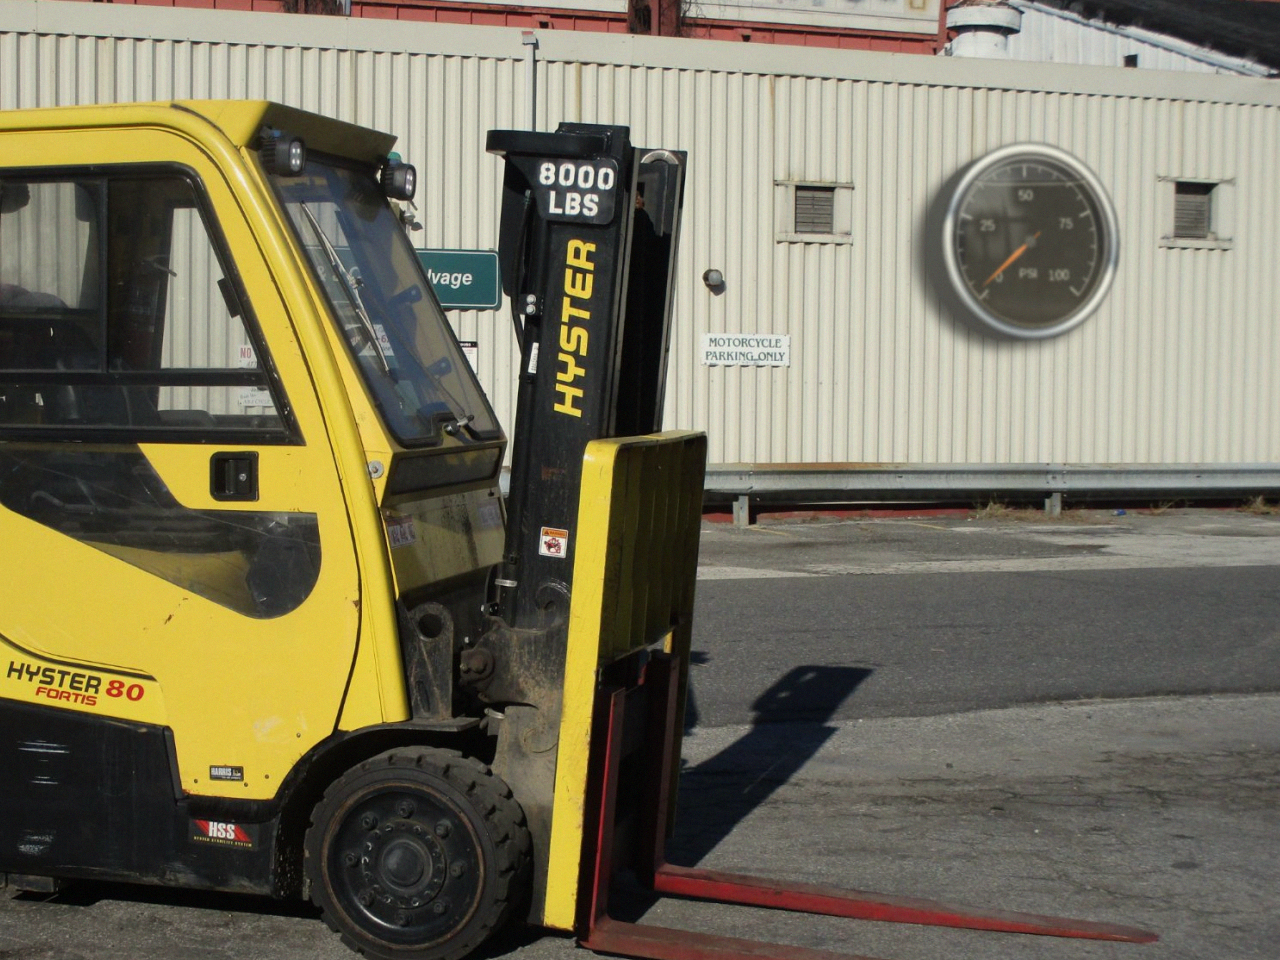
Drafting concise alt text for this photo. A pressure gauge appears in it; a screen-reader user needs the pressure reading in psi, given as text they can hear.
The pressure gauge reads 2.5 psi
